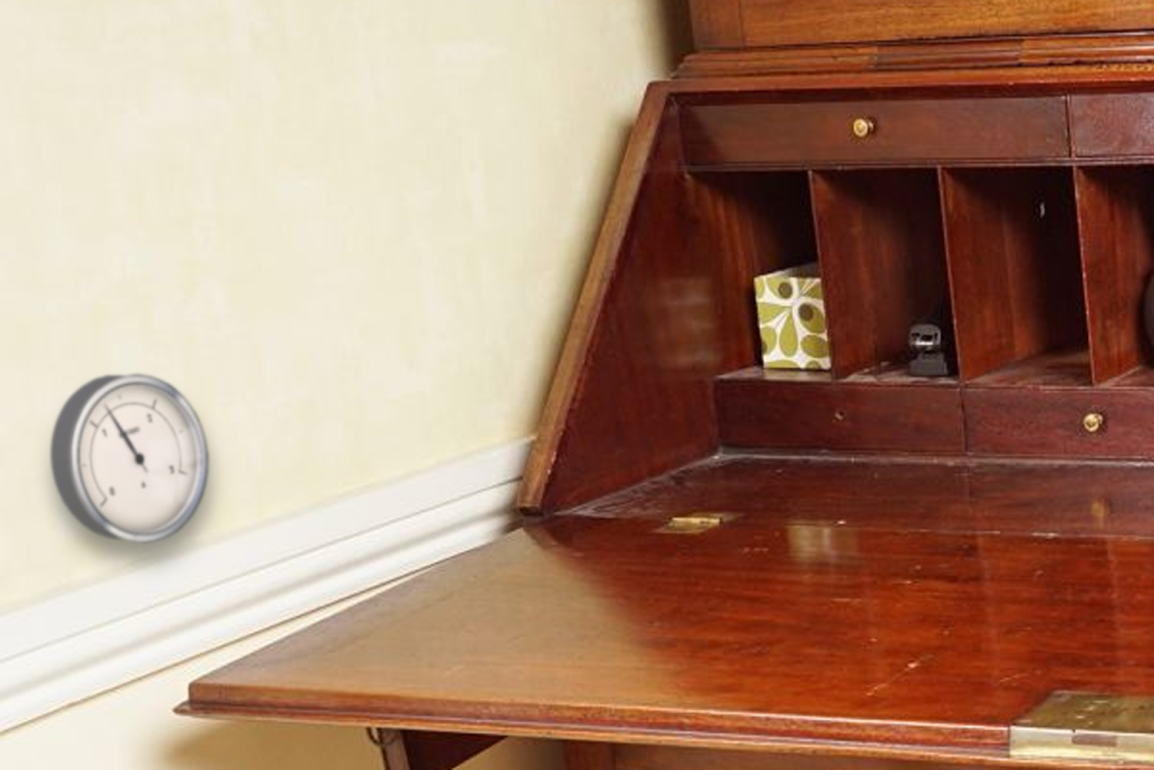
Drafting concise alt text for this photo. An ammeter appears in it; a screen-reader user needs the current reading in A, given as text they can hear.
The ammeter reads 1.25 A
